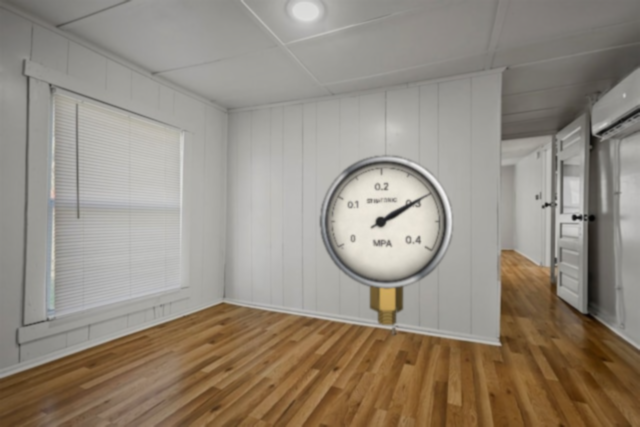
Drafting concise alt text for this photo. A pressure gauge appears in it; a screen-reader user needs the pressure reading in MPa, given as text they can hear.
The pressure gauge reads 0.3 MPa
